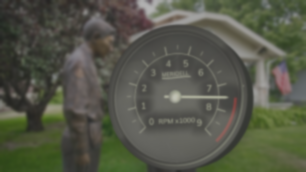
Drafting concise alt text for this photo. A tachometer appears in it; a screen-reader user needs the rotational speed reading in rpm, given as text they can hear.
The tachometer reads 7500 rpm
